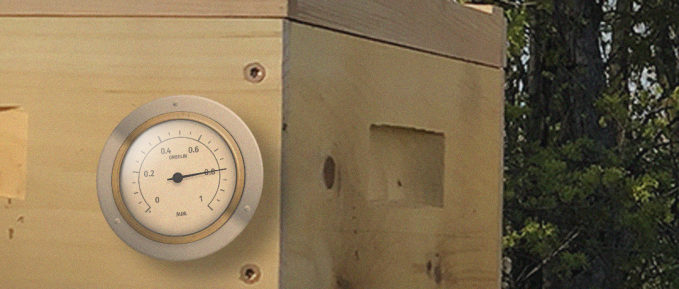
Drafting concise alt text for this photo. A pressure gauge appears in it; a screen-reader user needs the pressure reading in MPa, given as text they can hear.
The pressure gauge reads 0.8 MPa
